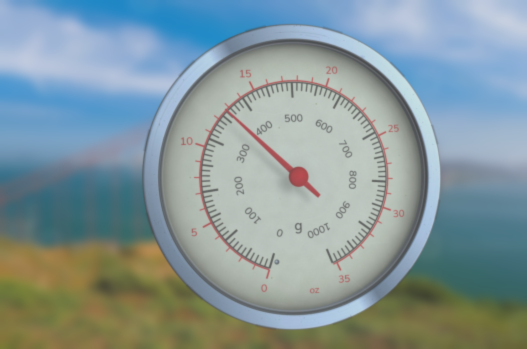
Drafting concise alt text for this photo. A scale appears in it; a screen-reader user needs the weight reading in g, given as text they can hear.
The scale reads 360 g
